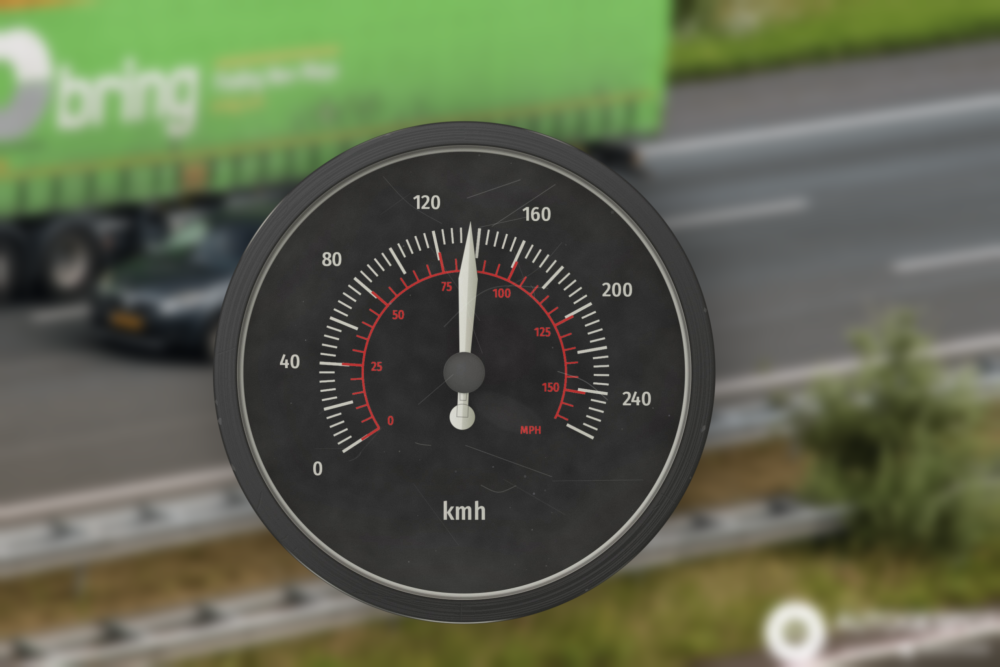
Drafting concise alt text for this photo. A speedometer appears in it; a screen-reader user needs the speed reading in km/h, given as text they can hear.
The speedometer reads 136 km/h
